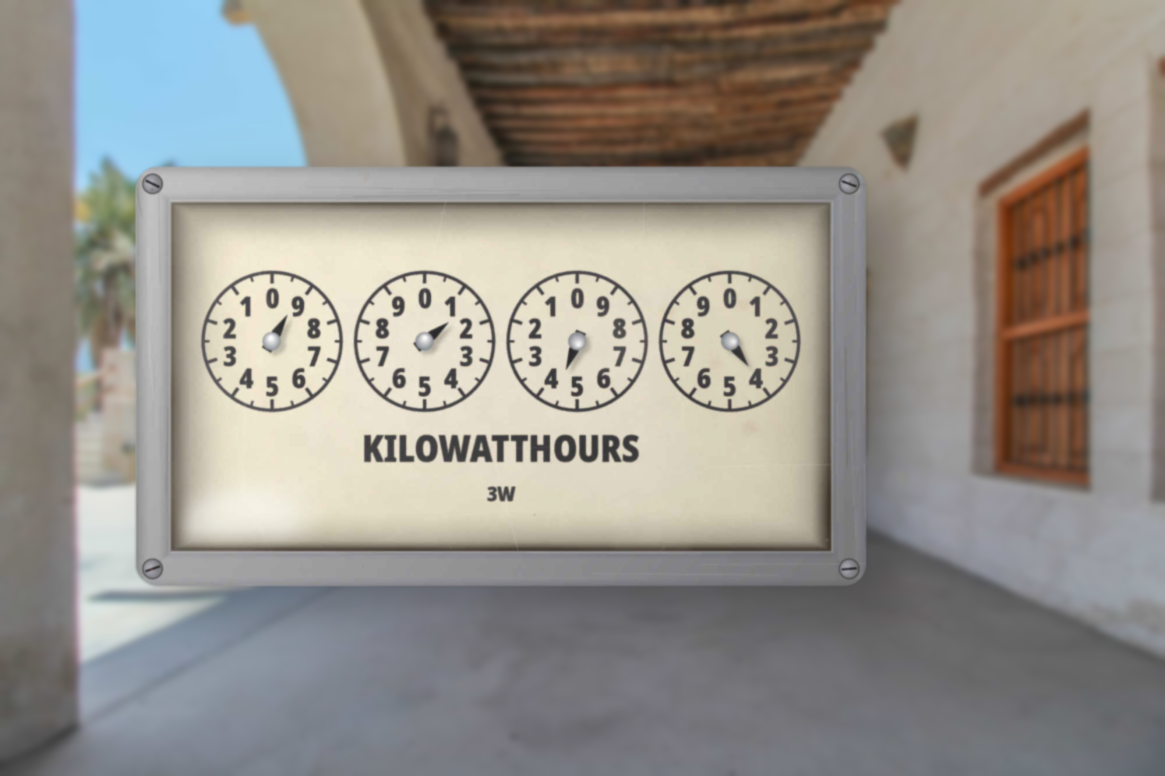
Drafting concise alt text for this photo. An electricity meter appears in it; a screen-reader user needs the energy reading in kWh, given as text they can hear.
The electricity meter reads 9144 kWh
